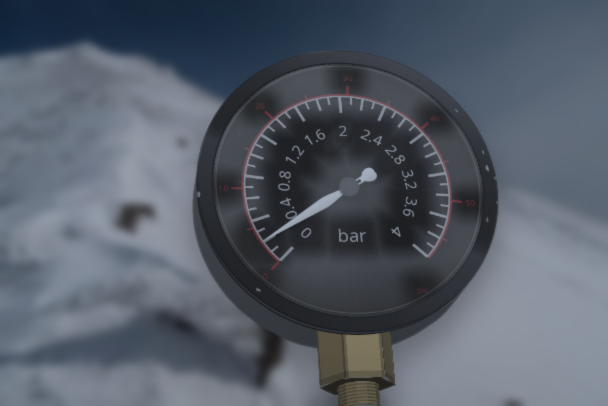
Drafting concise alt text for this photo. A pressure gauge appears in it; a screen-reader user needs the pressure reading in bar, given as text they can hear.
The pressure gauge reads 0.2 bar
